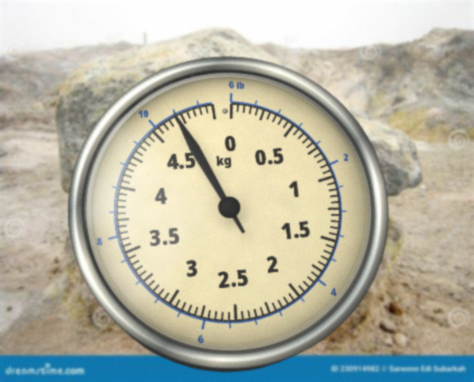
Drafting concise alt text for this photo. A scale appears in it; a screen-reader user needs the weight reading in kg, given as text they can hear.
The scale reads 4.7 kg
